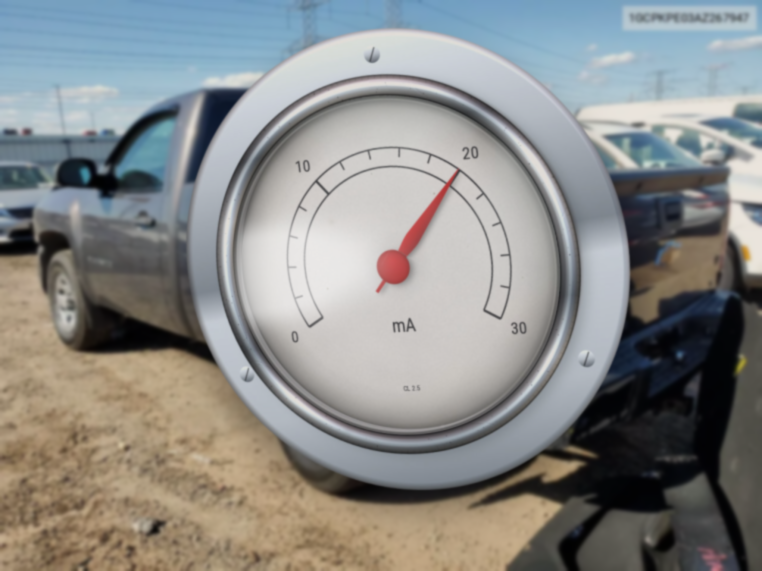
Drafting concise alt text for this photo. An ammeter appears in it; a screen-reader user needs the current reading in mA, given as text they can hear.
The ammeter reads 20 mA
